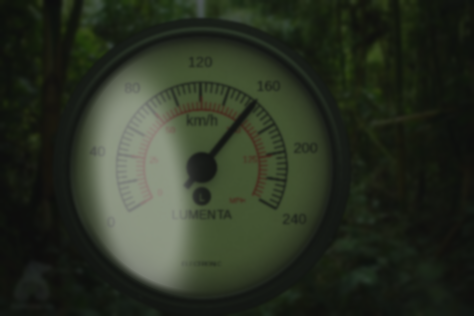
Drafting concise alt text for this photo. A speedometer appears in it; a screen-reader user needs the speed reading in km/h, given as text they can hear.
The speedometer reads 160 km/h
